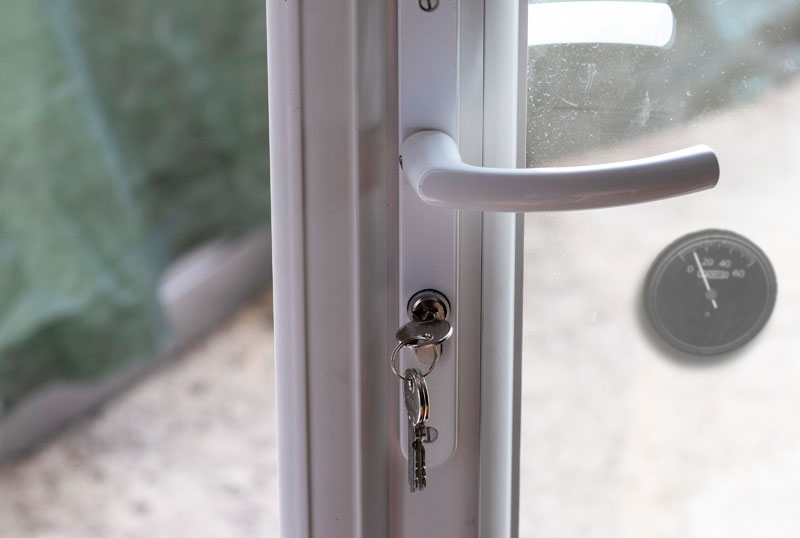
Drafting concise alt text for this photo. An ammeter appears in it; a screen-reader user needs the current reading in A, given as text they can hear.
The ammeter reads 10 A
